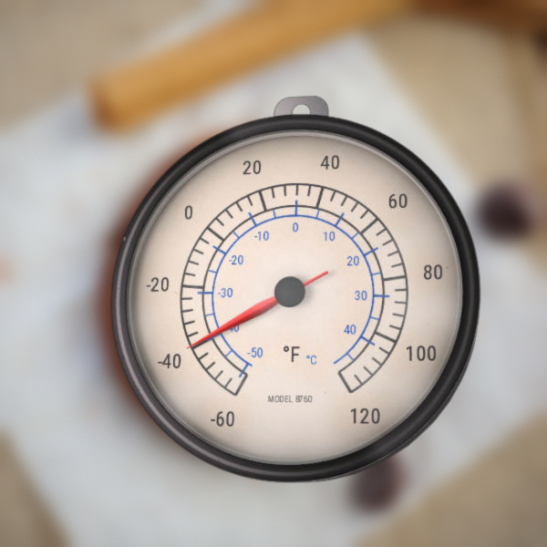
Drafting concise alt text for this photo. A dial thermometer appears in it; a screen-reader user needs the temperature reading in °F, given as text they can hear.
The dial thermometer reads -40 °F
